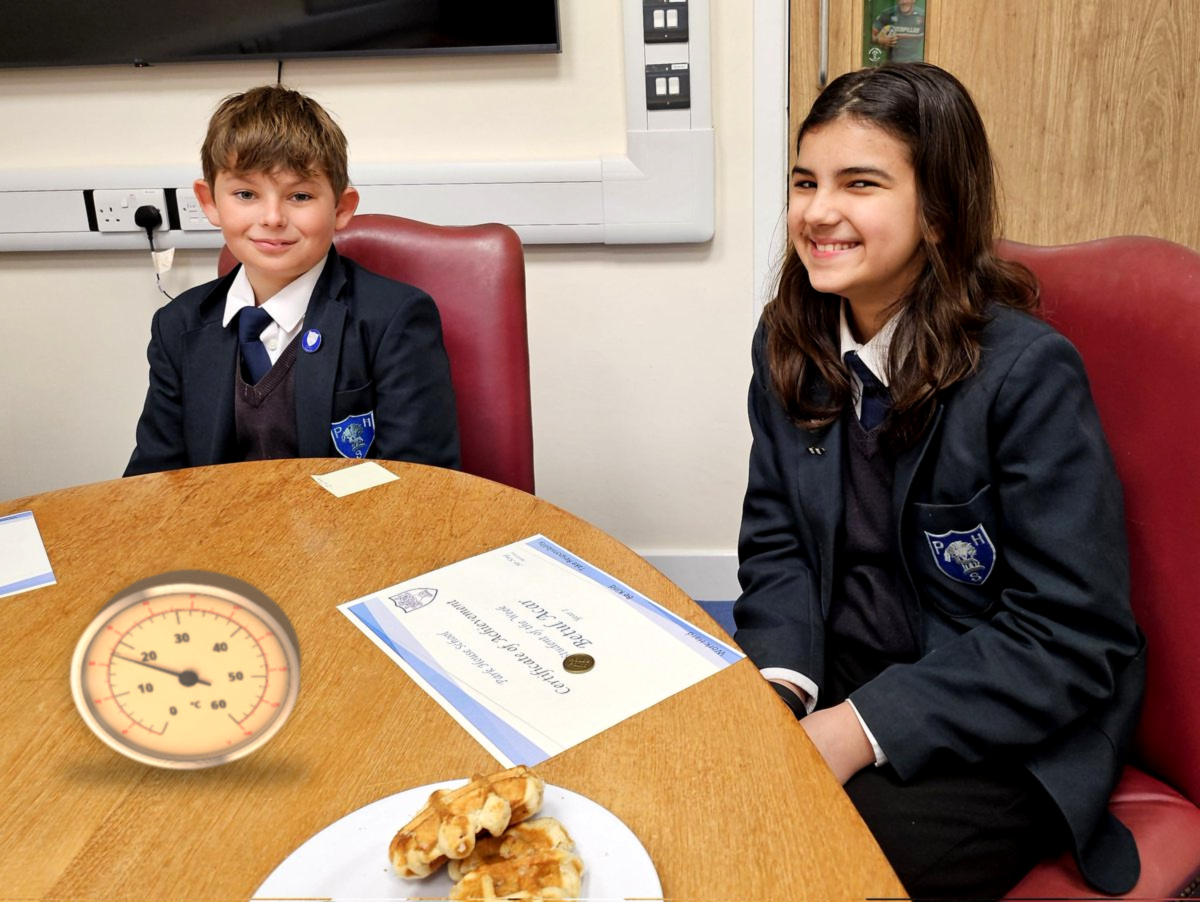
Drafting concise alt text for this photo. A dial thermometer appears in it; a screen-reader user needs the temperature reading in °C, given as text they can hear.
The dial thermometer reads 18 °C
